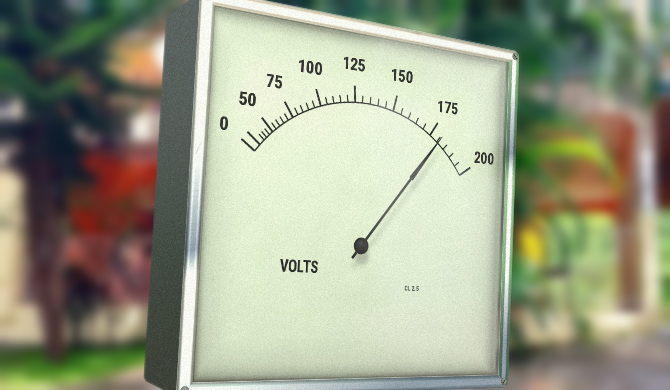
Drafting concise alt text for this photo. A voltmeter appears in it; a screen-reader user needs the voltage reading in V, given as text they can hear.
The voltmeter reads 180 V
